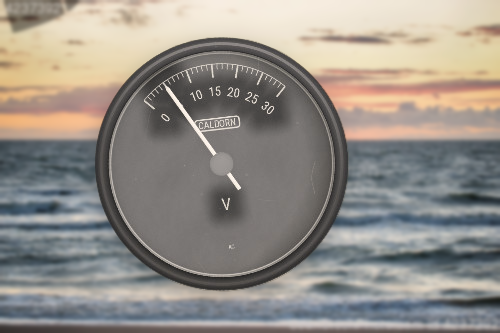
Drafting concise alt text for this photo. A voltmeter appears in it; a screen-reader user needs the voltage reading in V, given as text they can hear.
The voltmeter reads 5 V
